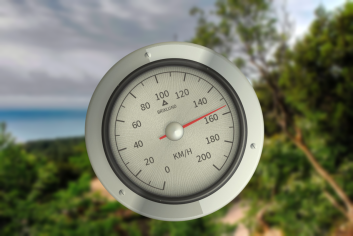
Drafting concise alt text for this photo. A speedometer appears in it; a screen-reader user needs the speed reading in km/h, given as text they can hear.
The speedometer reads 155 km/h
